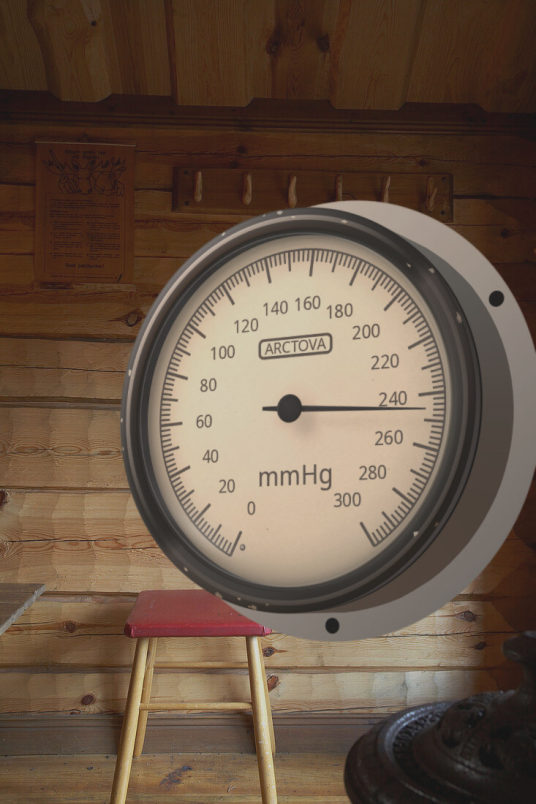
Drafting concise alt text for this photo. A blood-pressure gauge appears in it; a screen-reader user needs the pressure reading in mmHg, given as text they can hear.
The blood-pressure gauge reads 246 mmHg
